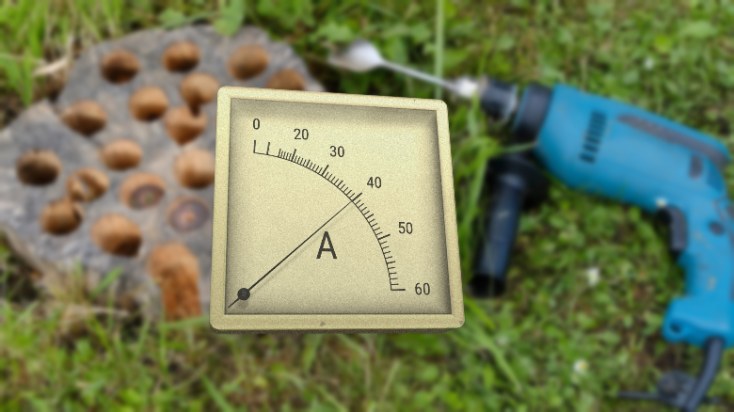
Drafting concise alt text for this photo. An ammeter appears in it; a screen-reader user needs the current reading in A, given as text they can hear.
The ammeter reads 40 A
